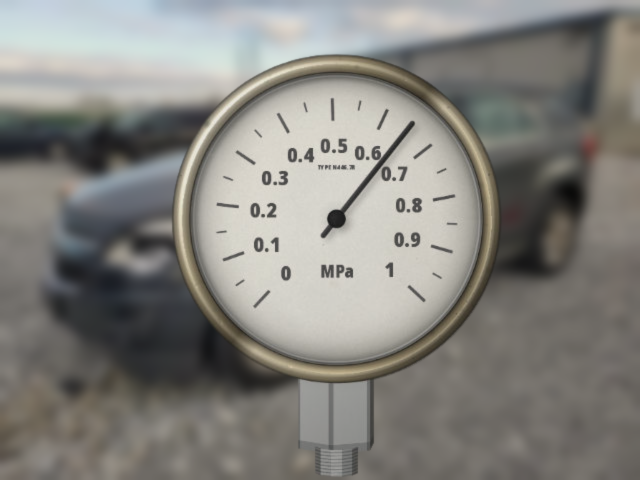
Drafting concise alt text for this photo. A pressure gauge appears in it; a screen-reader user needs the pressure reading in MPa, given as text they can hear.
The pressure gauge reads 0.65 MPa
